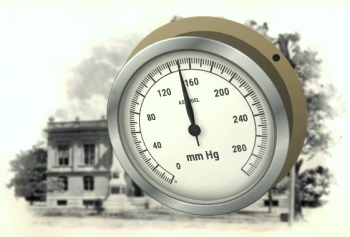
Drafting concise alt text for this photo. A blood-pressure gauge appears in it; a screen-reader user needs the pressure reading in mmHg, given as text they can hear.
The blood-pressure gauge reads 150 mmHg
